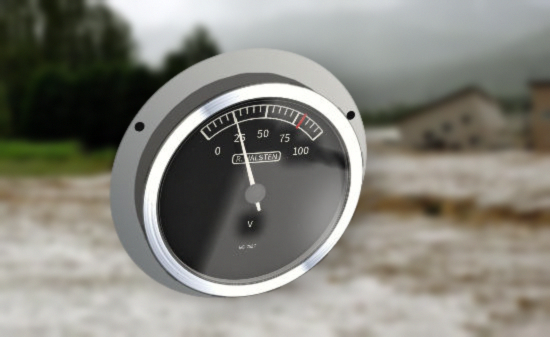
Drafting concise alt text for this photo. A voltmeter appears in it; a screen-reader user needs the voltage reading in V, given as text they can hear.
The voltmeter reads 25 V
